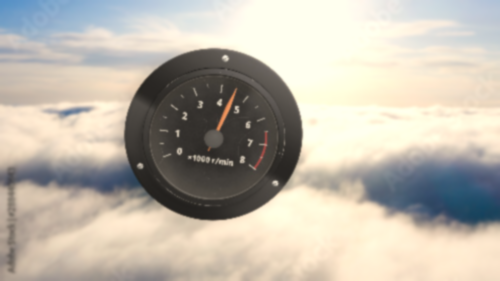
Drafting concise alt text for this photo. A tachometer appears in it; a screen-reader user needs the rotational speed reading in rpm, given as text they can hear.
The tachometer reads 4500 rpm
